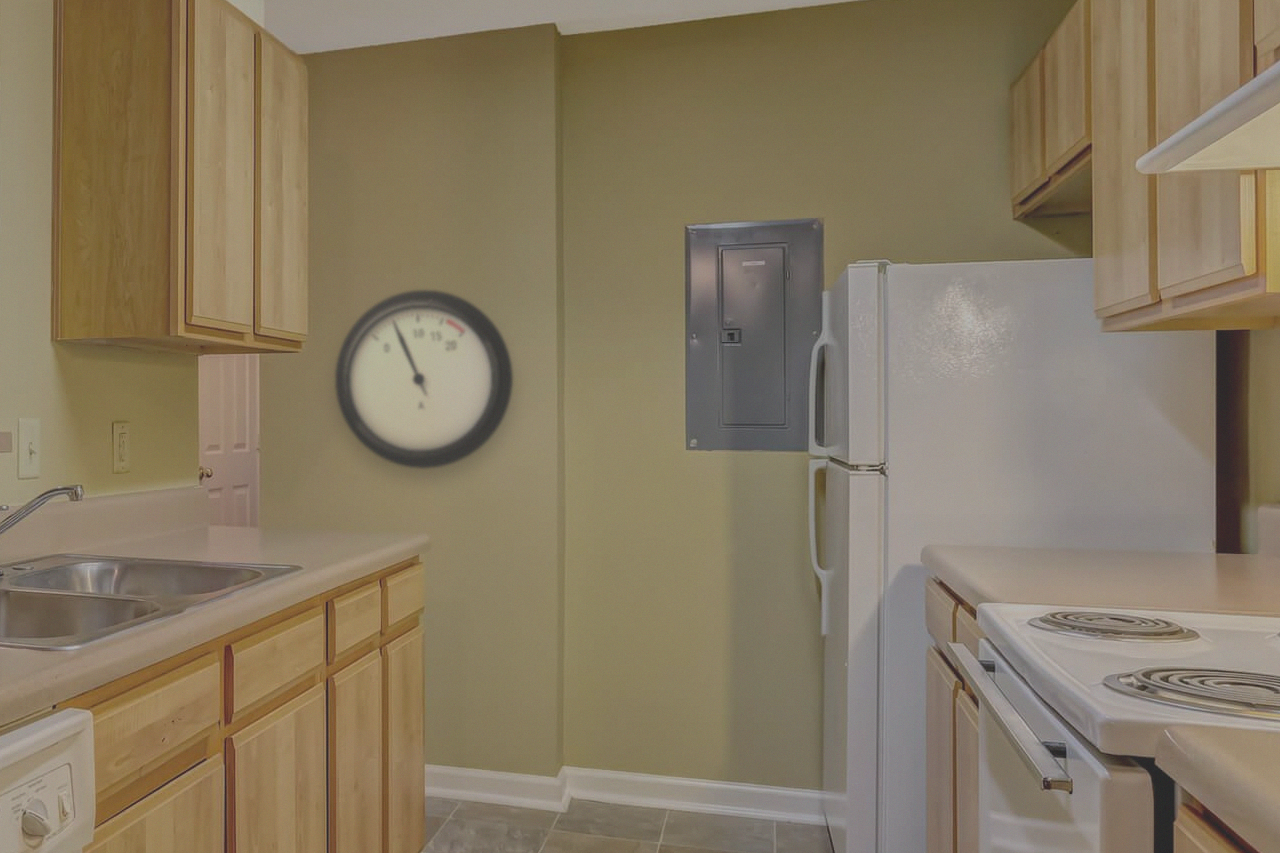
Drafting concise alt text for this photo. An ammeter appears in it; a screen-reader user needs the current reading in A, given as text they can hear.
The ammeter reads 5 A
